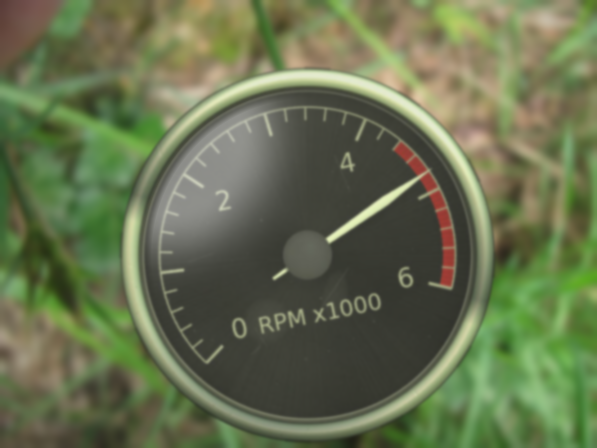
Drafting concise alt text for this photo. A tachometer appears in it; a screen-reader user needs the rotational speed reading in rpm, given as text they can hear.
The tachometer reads 4800 rpm
